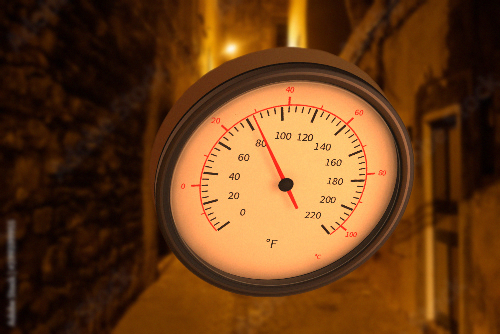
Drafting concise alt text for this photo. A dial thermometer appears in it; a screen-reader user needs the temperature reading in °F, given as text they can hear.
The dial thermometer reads 84 °F
